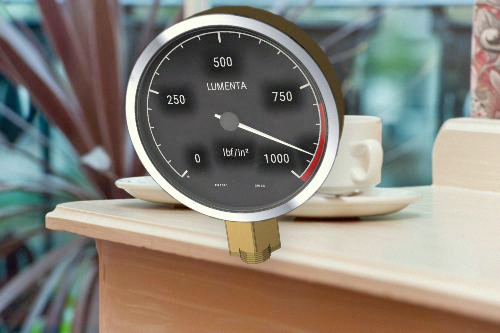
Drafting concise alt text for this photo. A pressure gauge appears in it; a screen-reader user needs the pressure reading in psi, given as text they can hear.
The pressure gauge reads 925 psi
